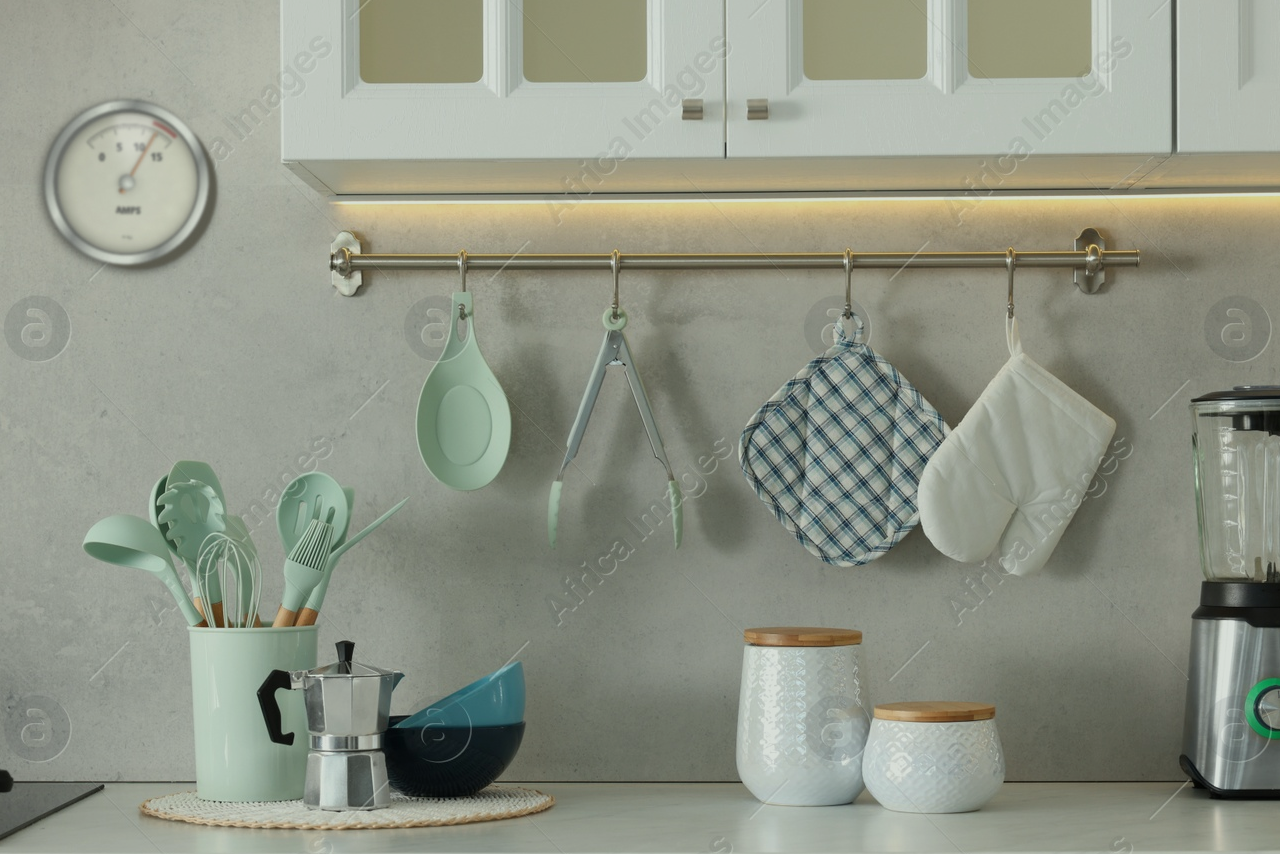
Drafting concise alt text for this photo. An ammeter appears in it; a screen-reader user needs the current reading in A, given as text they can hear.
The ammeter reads 12.5 A
